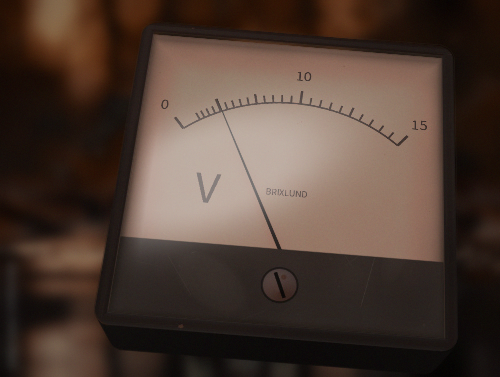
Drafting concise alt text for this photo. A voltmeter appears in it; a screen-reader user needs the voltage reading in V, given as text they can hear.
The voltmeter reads 5 V
